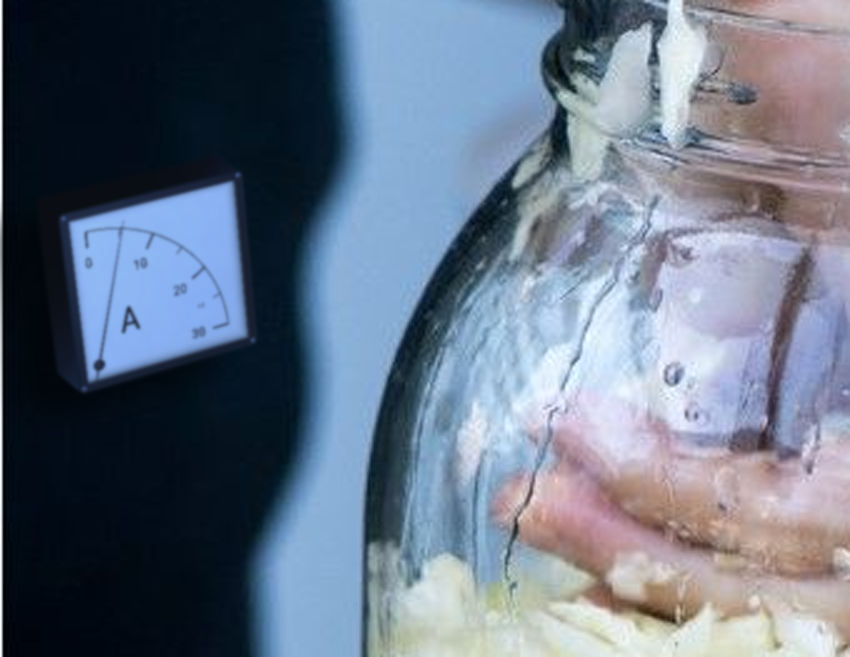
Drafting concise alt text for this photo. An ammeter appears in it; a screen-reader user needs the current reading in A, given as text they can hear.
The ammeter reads 5 A
